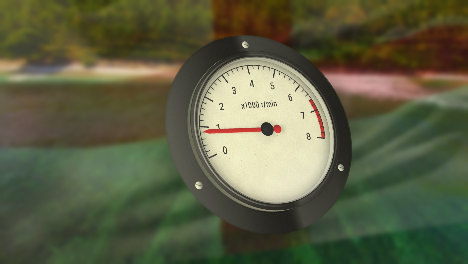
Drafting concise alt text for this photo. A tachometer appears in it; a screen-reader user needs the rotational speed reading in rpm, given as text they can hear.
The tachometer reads 800 rpm
